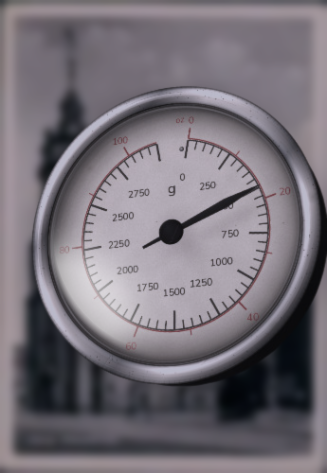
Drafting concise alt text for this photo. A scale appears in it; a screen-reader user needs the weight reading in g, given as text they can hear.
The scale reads 500 g
